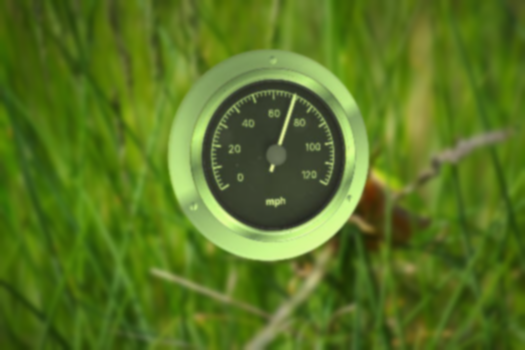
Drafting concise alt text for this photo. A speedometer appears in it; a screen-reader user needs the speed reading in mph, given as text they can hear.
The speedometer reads 70 mph
